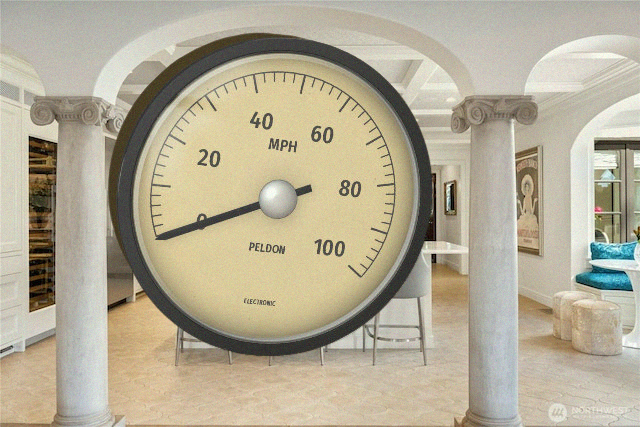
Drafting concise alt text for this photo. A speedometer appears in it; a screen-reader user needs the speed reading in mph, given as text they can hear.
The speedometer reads 0 mph
